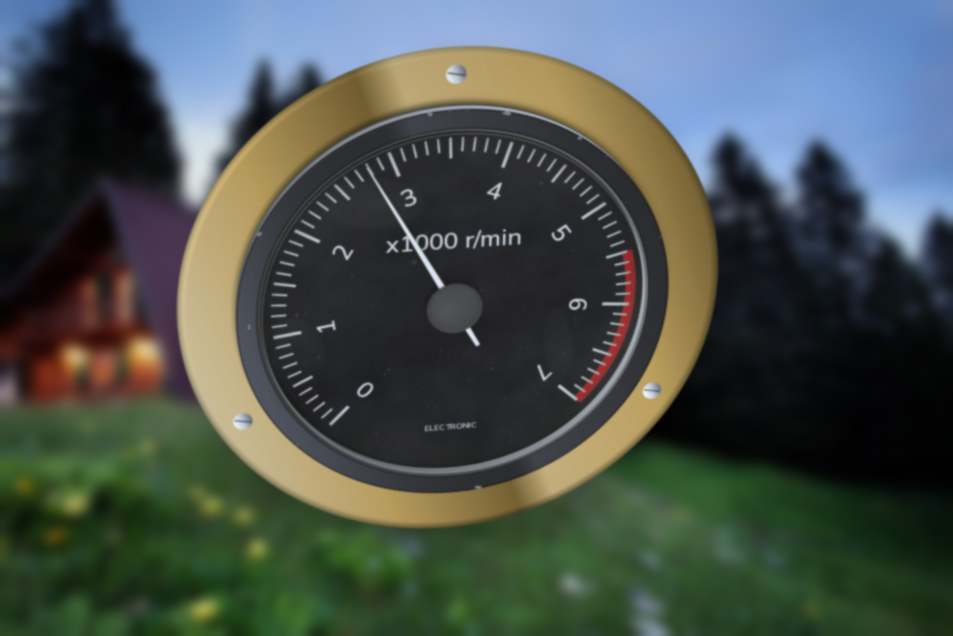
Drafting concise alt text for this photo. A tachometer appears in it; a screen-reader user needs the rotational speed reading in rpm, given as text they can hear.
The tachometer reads 2800 rpm
